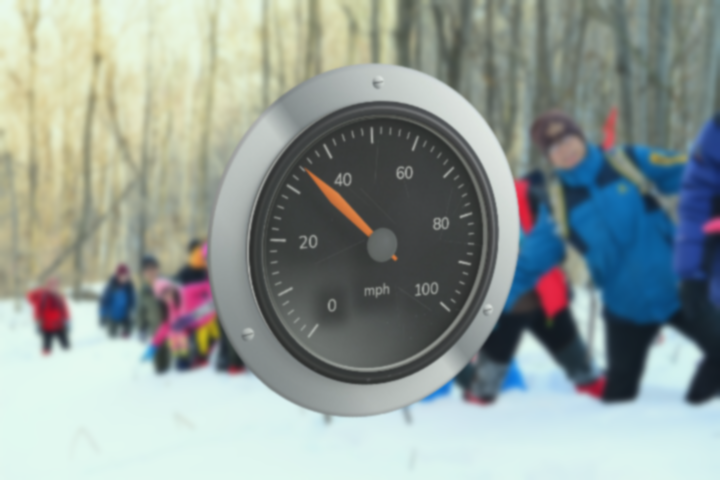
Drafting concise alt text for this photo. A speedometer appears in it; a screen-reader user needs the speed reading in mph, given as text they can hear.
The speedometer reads 34 mph
